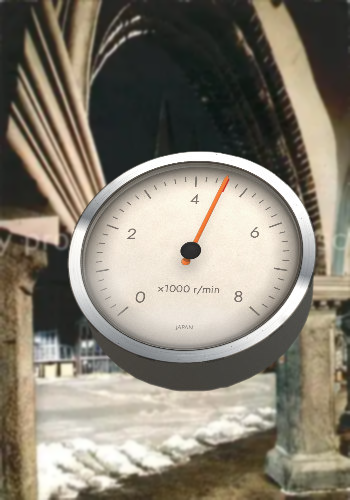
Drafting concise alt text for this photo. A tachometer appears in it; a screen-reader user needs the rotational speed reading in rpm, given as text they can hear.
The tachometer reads 4600 rpm
